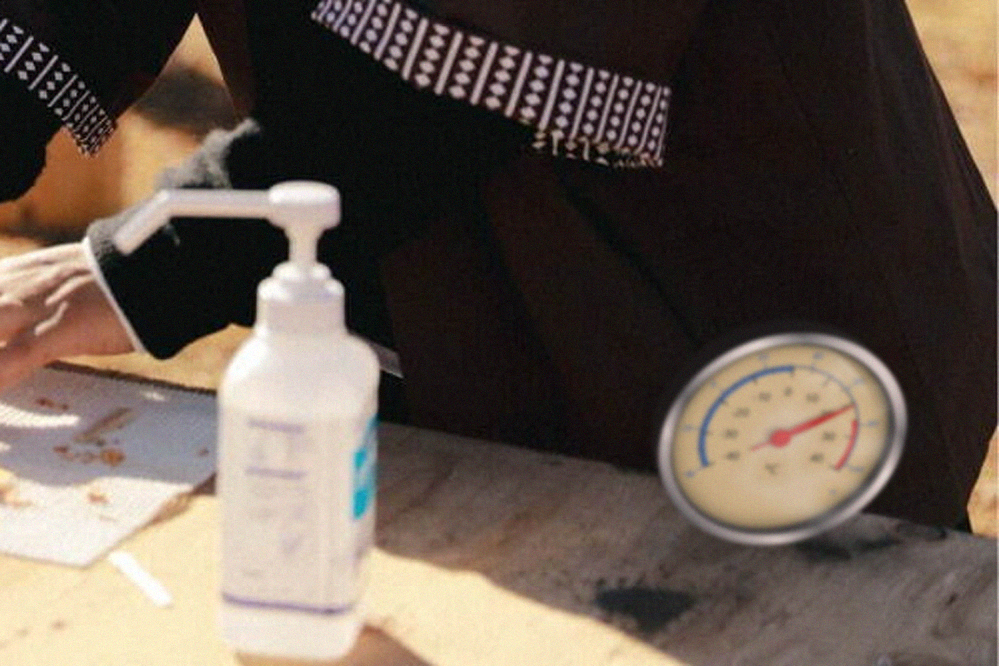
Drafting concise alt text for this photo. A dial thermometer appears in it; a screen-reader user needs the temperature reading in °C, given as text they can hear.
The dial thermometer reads 20 °C
